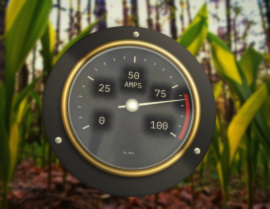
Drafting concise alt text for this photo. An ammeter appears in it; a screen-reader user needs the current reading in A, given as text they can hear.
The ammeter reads 82.5 A
